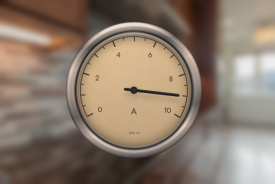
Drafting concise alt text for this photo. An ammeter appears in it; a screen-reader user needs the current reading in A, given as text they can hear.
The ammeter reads 9 A
